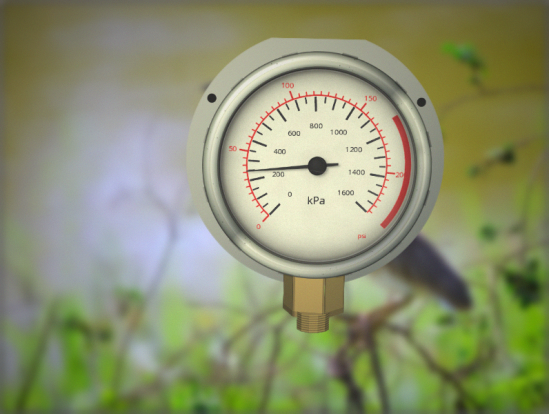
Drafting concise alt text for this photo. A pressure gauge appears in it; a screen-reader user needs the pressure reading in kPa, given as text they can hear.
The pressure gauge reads 250 kPa
